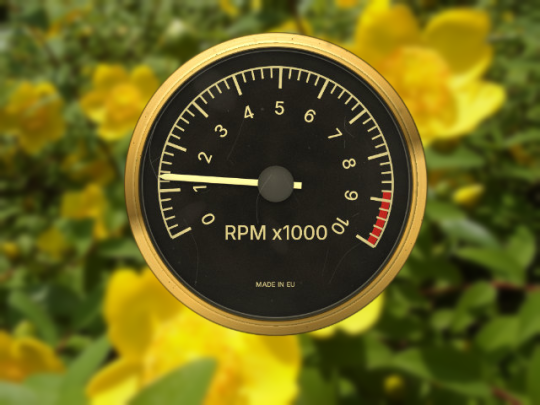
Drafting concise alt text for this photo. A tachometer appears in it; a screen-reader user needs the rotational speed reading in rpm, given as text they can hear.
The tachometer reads 1300 rpm
